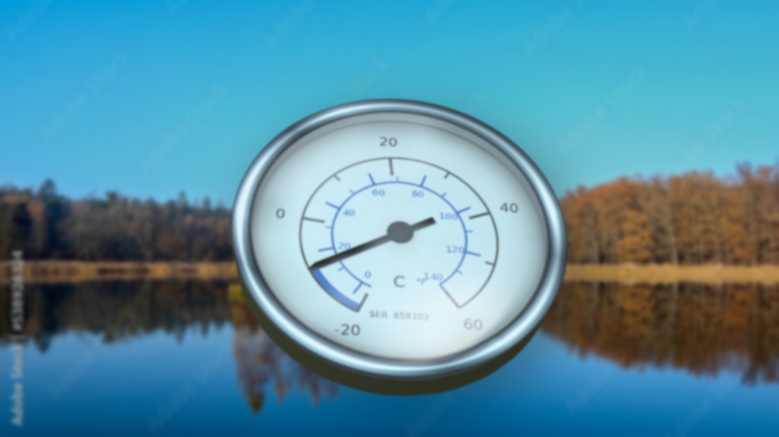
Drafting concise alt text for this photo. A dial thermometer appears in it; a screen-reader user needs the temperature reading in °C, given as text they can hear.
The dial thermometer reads -10 °C
